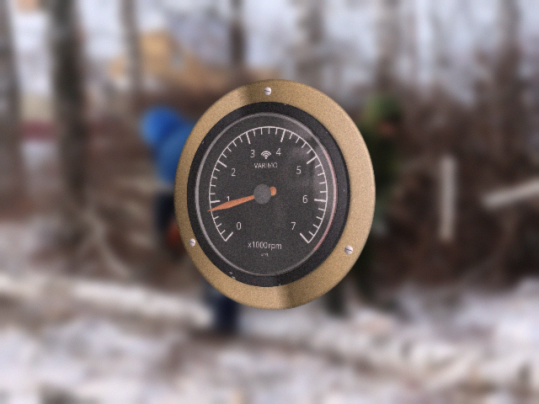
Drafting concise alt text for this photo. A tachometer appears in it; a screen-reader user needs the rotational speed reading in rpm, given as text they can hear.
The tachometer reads 800 rpm
